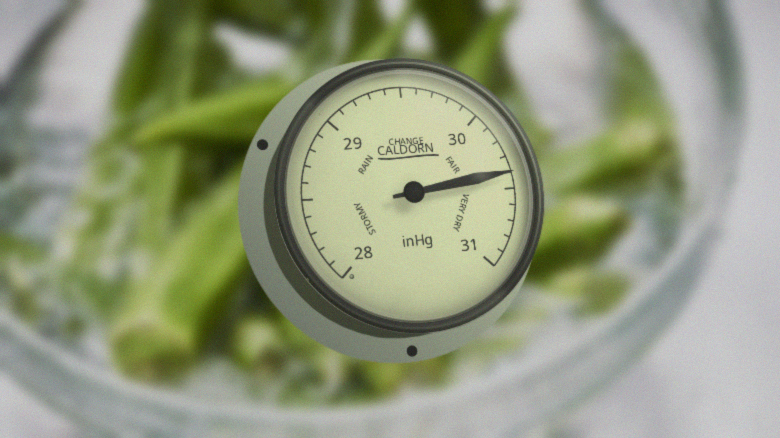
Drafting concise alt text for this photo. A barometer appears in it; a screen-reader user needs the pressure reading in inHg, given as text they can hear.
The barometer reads 30.4 inHg
